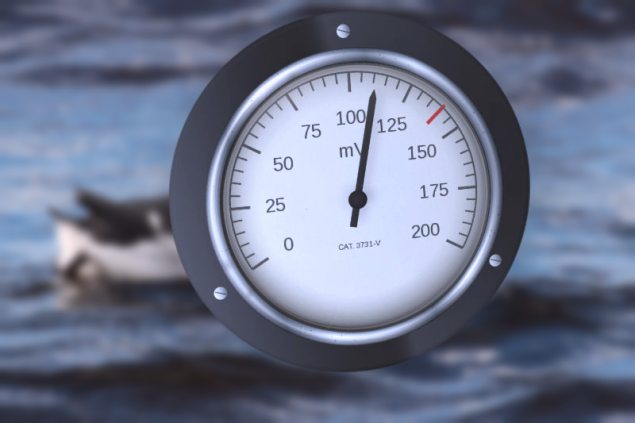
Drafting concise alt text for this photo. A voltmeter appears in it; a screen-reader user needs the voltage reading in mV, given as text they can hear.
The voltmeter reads 110 mV
